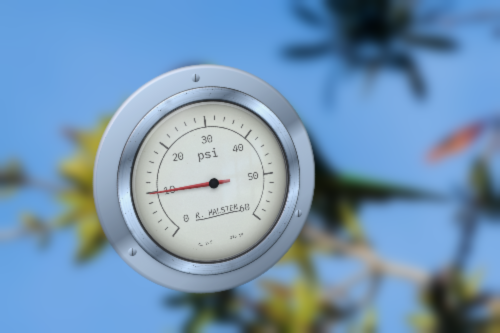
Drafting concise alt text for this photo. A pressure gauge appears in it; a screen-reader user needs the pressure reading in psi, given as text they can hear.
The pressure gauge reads 10 psi
